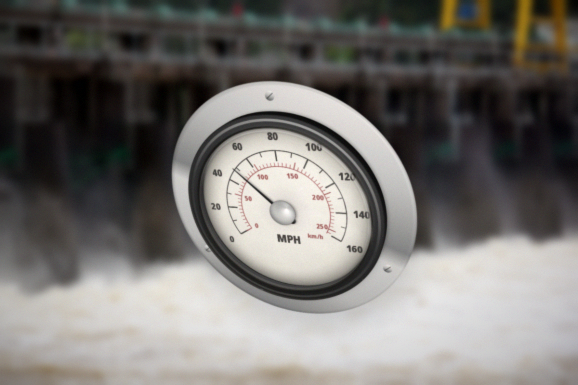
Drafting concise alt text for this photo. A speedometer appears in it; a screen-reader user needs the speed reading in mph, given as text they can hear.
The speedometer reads 50 mph
